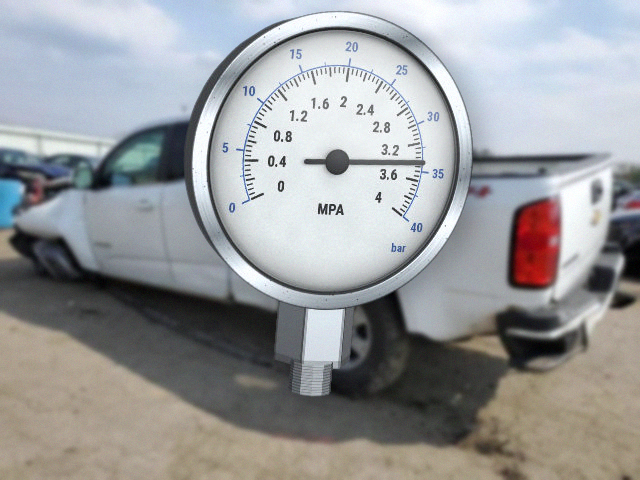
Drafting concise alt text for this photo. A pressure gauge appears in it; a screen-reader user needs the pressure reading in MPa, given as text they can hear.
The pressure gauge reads 3.4 MPa
